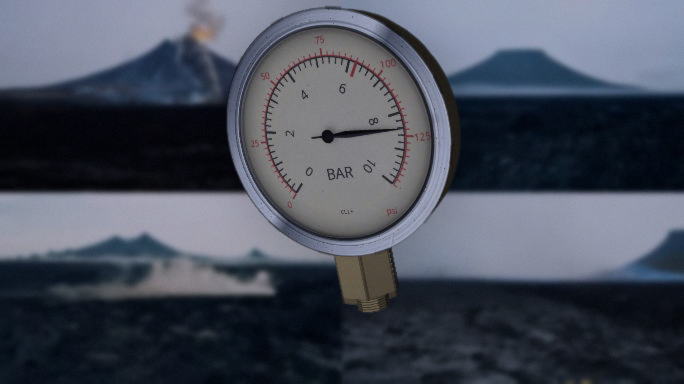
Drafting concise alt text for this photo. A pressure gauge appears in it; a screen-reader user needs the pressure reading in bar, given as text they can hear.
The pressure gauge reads 8.4 bar
